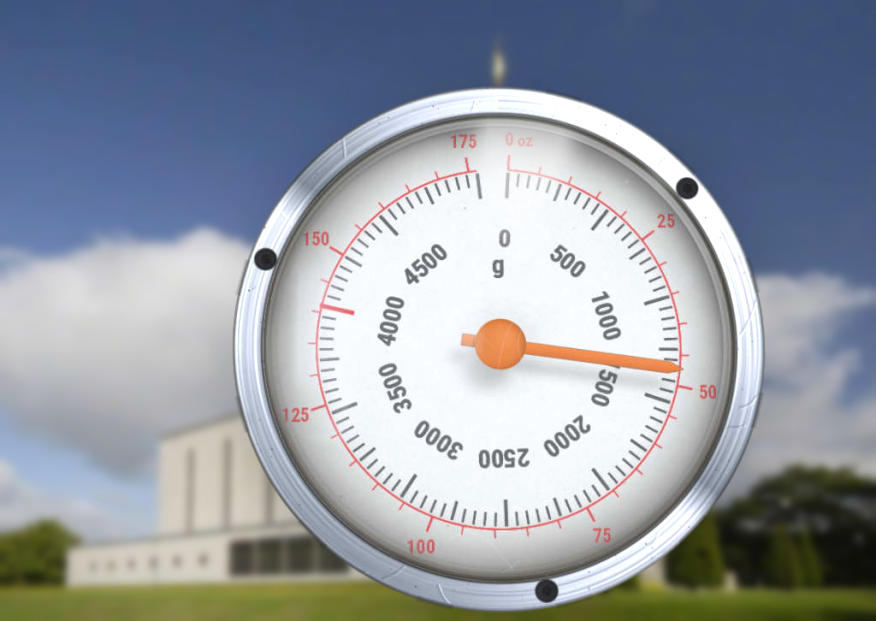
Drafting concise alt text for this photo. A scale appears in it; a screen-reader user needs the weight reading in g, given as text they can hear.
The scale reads 1350 g
